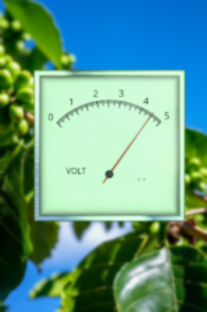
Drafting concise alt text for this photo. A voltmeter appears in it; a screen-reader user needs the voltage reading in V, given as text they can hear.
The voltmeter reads 4.5 V
